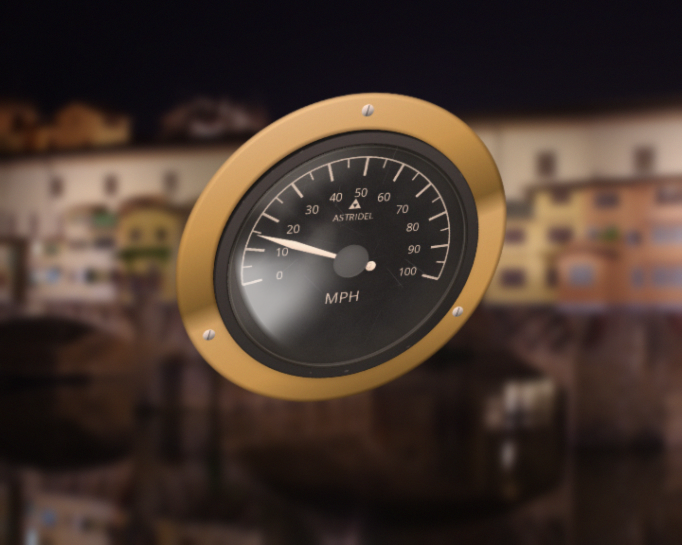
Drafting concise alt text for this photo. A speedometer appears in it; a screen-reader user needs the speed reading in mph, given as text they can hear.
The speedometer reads 15 mph
